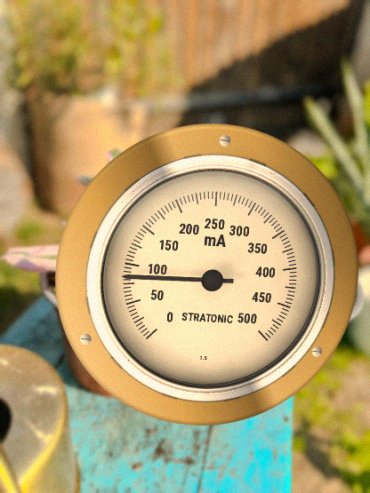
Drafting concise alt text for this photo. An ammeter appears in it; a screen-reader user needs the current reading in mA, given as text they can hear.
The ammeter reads 85 mA
